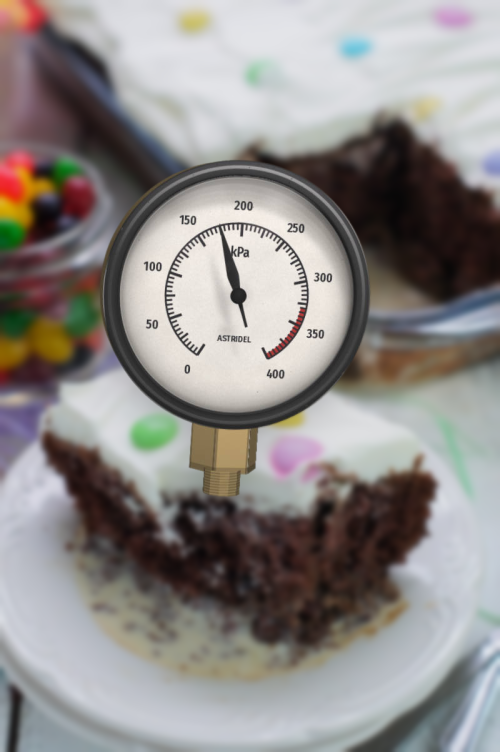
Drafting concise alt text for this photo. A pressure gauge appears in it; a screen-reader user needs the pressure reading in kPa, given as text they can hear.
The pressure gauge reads 175 kPa
